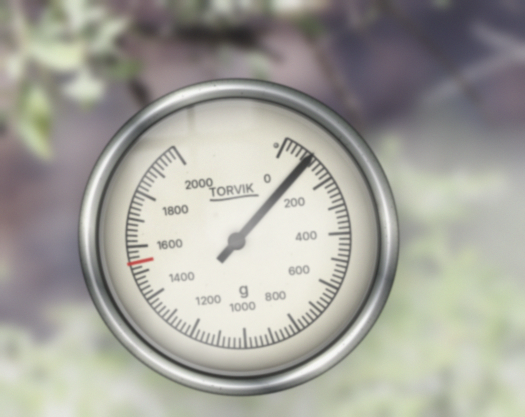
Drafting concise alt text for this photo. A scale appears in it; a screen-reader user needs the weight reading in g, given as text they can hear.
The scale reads 100 g
